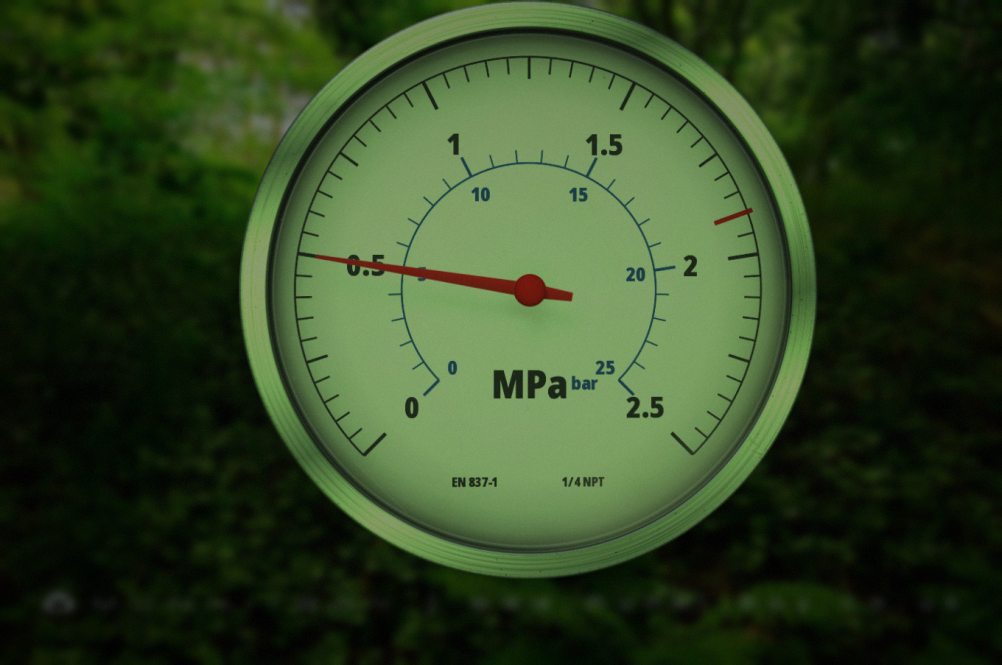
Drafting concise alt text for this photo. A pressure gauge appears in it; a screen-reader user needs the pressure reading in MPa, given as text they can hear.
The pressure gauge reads 0.5 MPa
